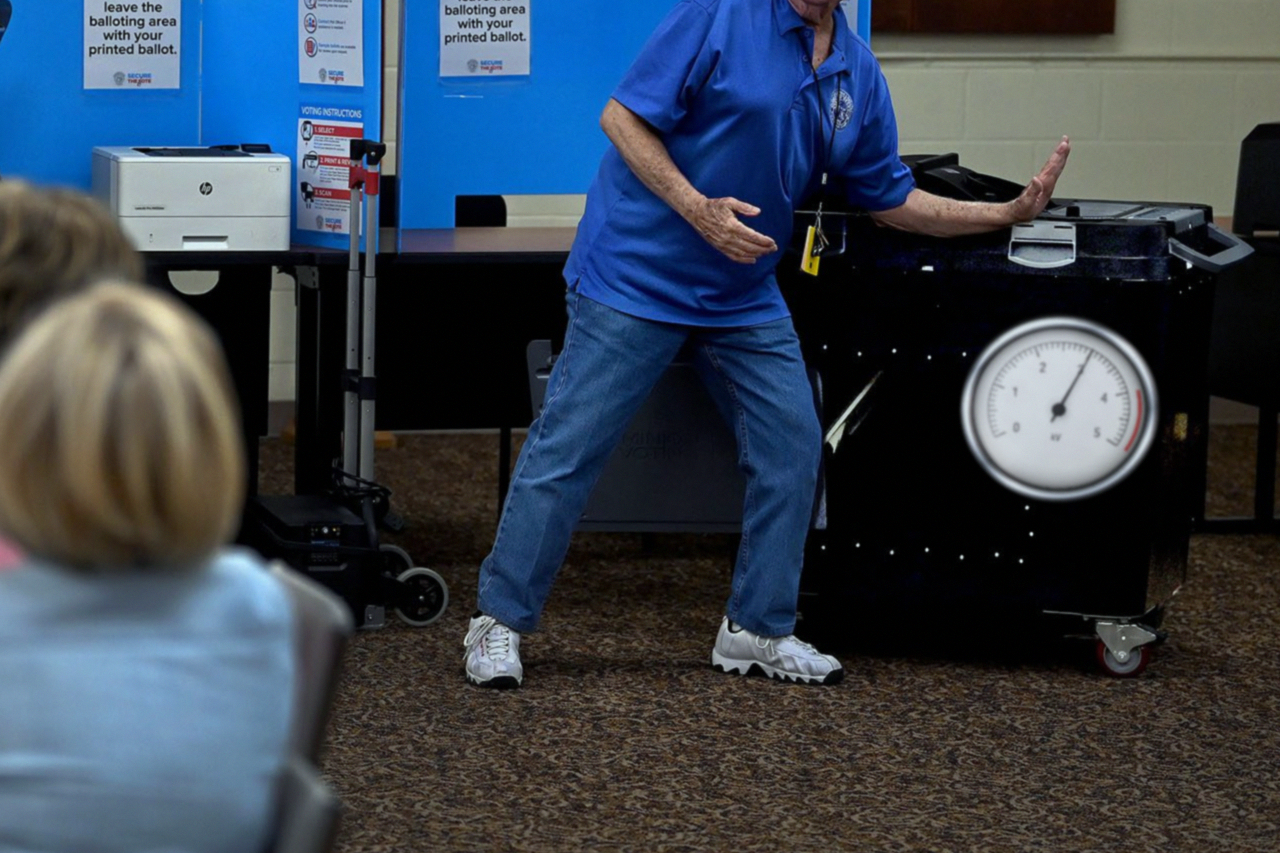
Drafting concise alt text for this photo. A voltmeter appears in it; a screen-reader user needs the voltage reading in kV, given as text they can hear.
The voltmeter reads 3 kV
